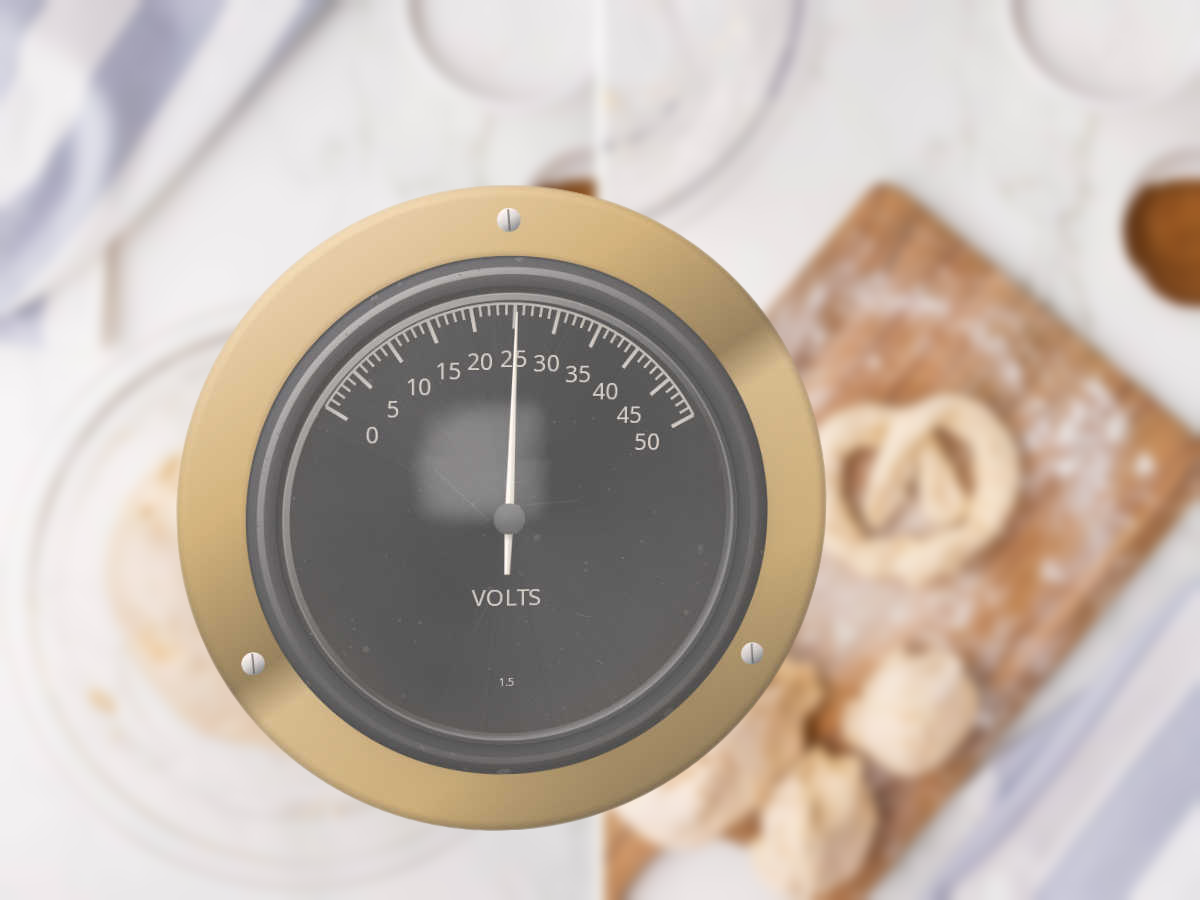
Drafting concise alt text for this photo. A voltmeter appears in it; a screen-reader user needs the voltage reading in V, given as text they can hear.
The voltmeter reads 25 V
